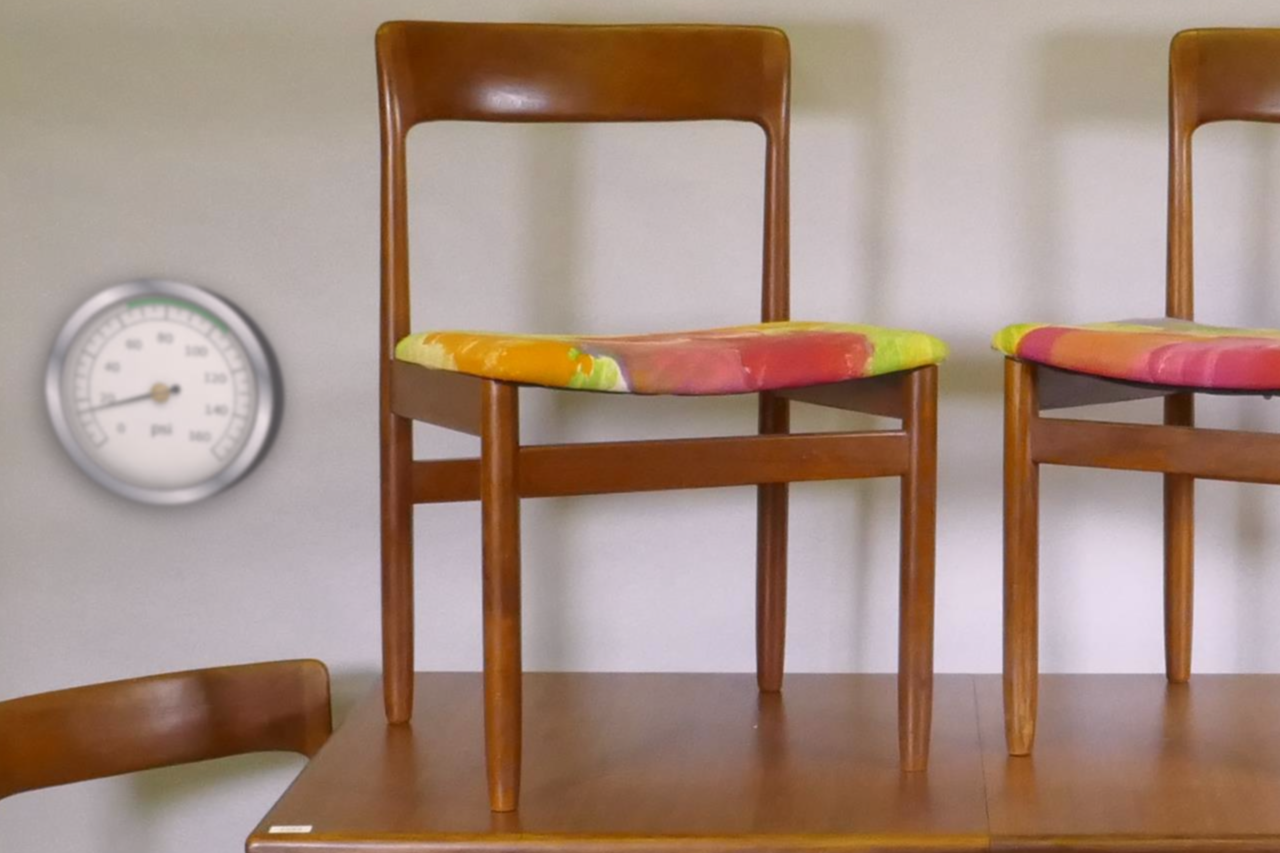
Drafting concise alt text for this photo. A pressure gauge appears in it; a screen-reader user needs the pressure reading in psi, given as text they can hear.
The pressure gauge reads 15 psi
